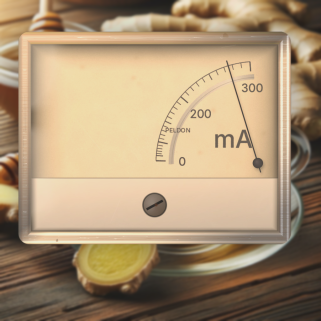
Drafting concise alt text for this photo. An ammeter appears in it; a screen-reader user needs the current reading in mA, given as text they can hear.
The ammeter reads 275 mA
